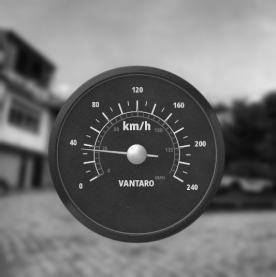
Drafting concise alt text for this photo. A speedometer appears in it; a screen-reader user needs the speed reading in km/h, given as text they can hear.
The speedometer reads 35 km/h
